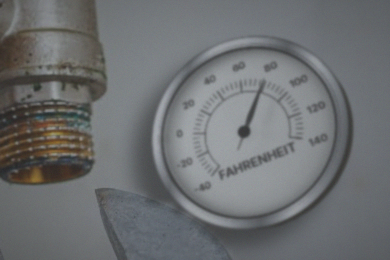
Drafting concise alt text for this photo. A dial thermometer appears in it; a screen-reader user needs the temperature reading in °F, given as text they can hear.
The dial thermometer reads 80 °F
